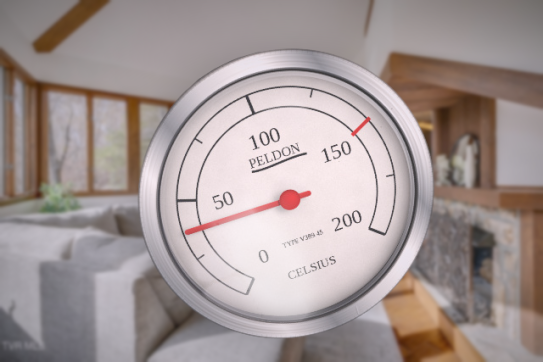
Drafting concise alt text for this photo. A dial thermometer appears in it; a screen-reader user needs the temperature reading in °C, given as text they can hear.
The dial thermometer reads 37.5 °C
